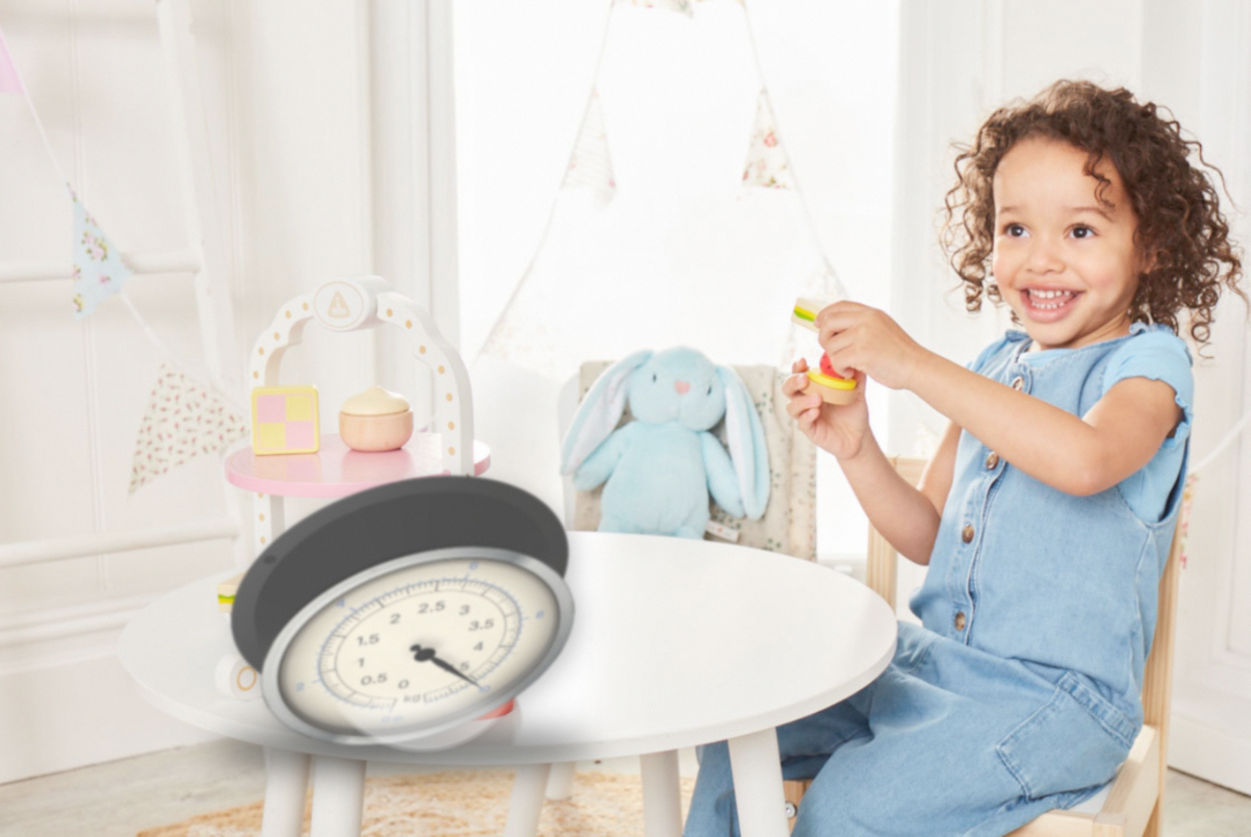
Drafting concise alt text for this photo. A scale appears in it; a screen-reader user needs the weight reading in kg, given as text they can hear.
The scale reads 4.5 kg
